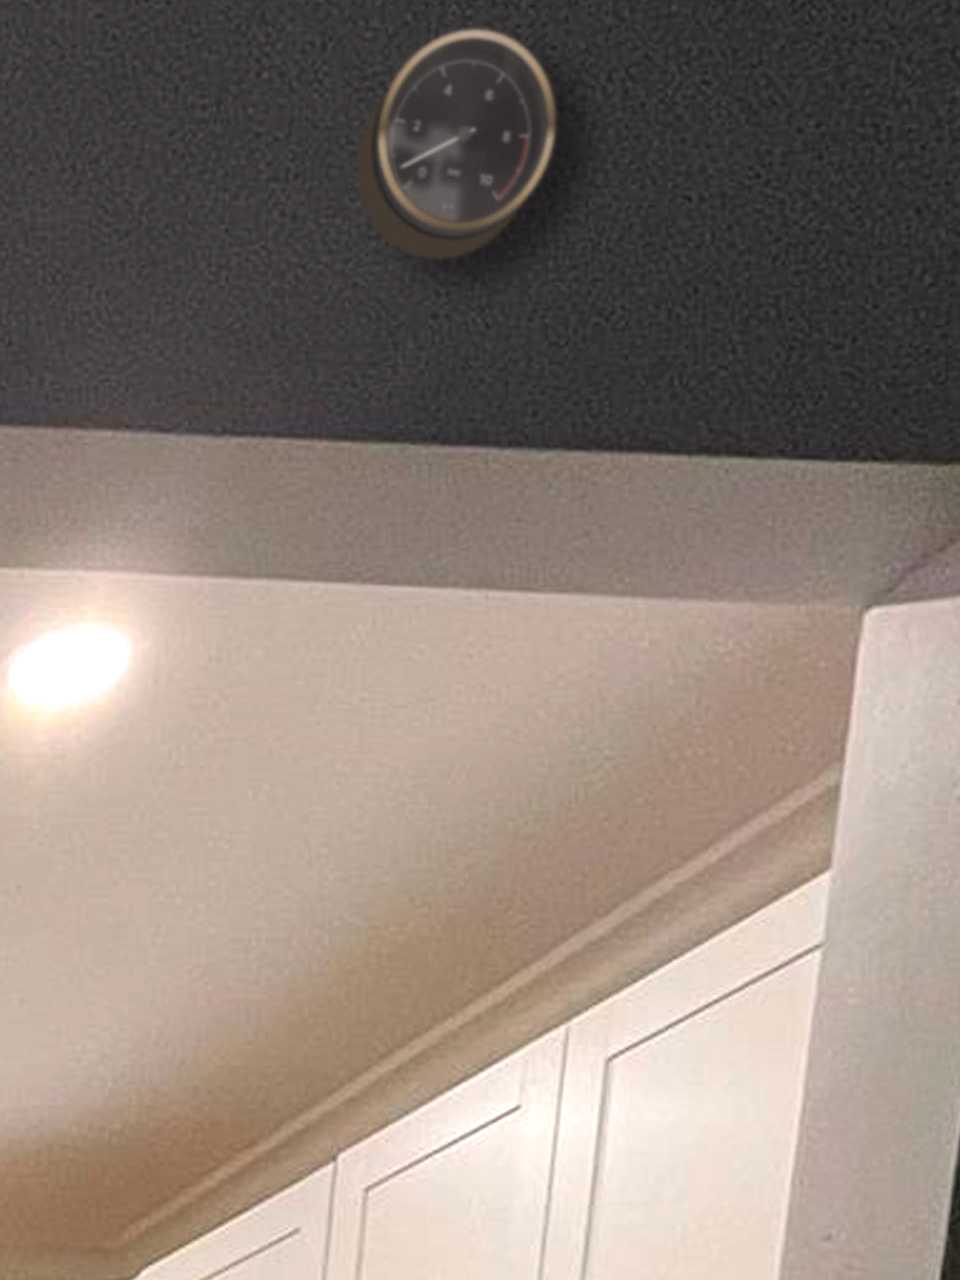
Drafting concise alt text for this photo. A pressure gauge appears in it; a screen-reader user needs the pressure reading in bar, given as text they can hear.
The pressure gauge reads 0.5 bar
